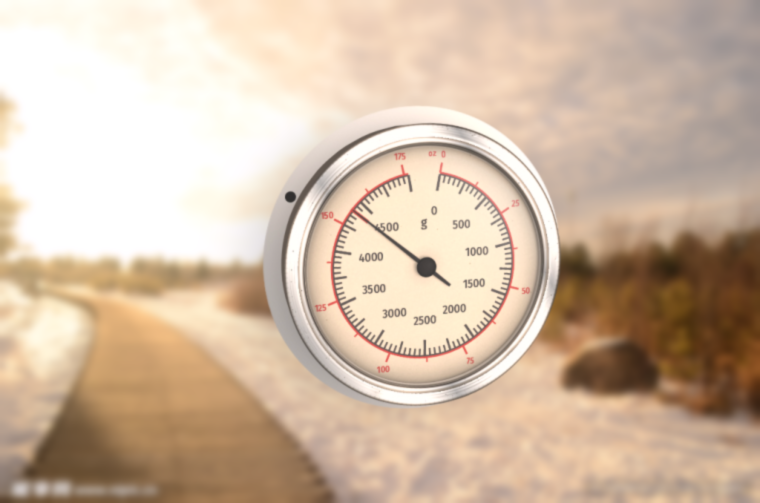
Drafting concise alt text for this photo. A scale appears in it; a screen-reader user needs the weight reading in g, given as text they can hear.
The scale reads 4400 g
